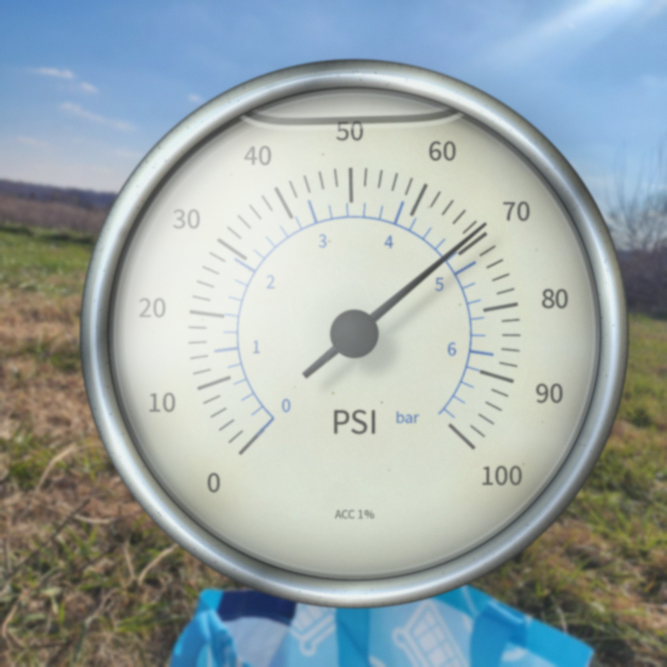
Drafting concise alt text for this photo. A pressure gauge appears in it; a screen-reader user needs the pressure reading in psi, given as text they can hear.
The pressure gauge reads 69 psi
